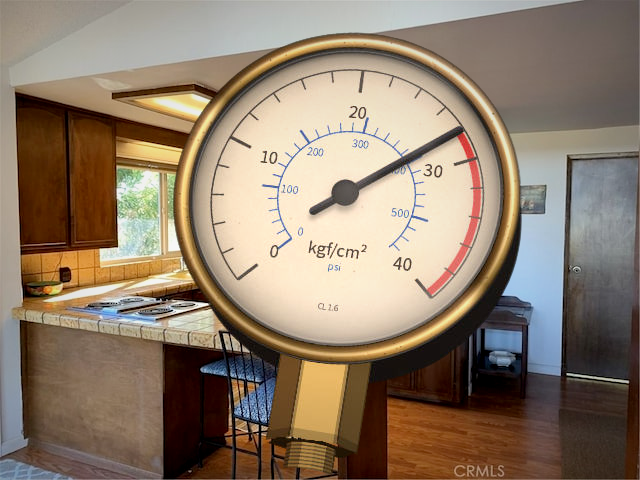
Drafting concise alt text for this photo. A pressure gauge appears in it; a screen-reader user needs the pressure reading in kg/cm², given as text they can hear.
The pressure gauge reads 28 kg/cm²
